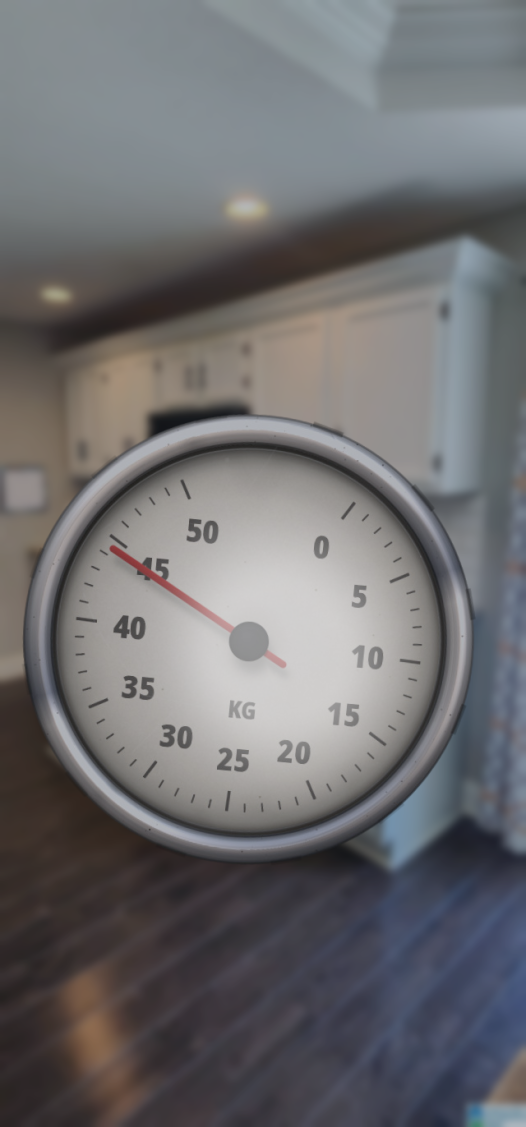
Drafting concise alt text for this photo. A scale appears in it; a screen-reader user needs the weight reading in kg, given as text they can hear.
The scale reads 44.5 kg
